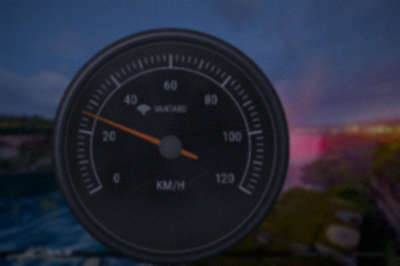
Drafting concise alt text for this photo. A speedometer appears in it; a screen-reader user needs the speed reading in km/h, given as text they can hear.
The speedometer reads 26 km/h
